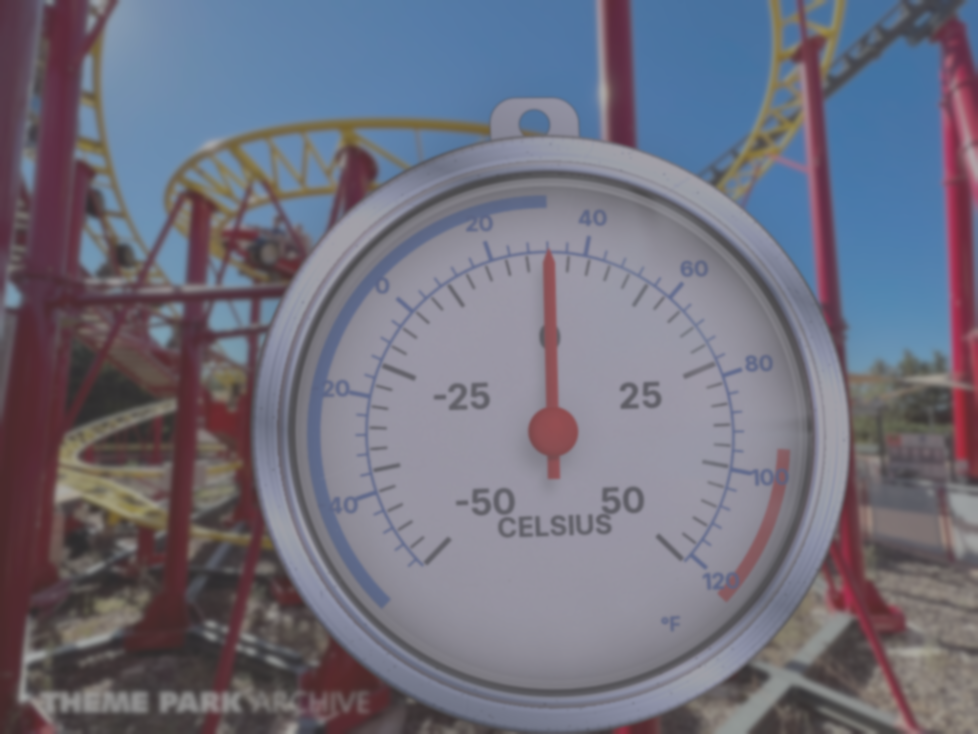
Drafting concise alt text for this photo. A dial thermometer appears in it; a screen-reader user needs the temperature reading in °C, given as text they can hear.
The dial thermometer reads 0 °C
